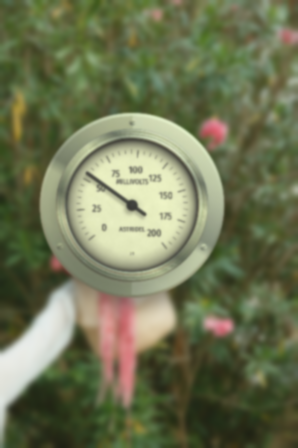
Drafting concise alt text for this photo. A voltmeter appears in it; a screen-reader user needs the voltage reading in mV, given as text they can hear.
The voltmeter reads 55 mV
